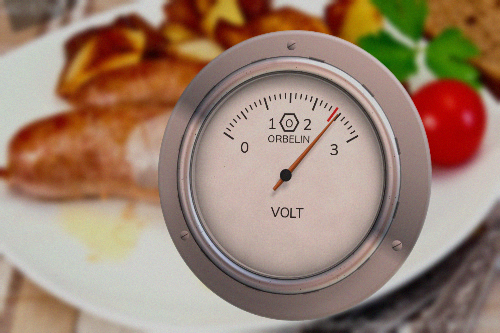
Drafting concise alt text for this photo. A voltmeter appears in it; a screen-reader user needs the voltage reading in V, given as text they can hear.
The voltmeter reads 2.5 V
